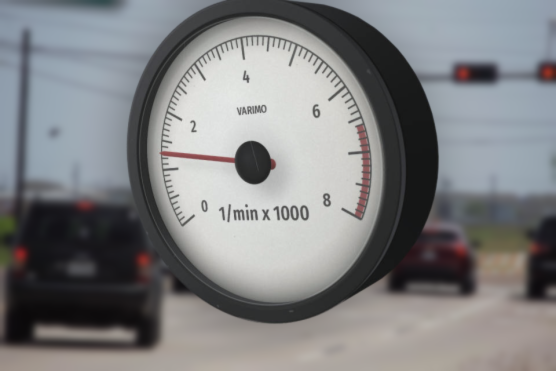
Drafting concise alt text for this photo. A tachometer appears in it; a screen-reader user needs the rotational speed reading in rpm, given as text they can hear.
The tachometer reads 1300 rpm
